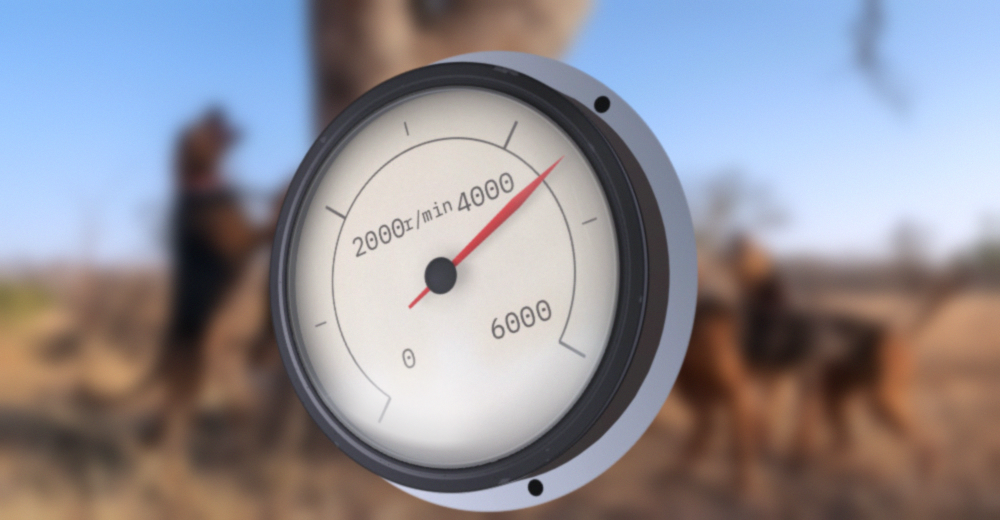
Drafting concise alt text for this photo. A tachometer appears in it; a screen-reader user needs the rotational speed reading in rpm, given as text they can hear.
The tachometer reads 4500 rpm
